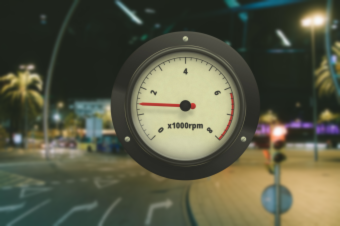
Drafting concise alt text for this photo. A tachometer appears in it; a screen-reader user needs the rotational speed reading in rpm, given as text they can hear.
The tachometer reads 1400 rpm
